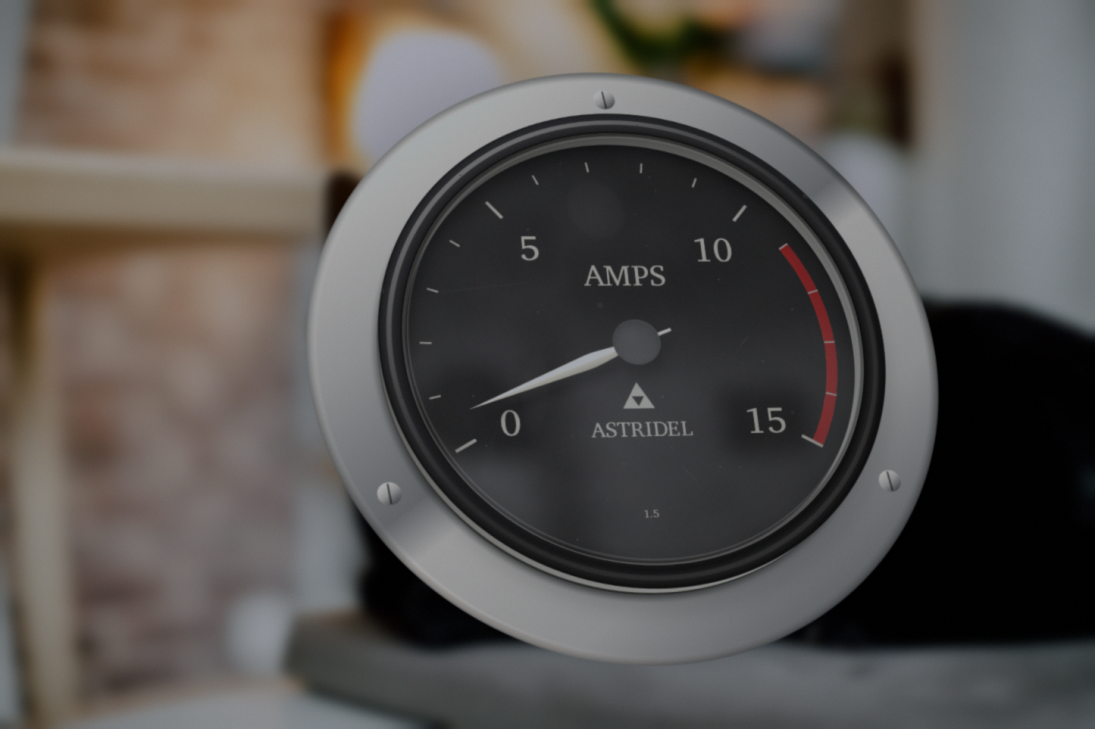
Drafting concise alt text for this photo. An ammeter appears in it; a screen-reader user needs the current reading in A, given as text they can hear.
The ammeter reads 0.5 A
